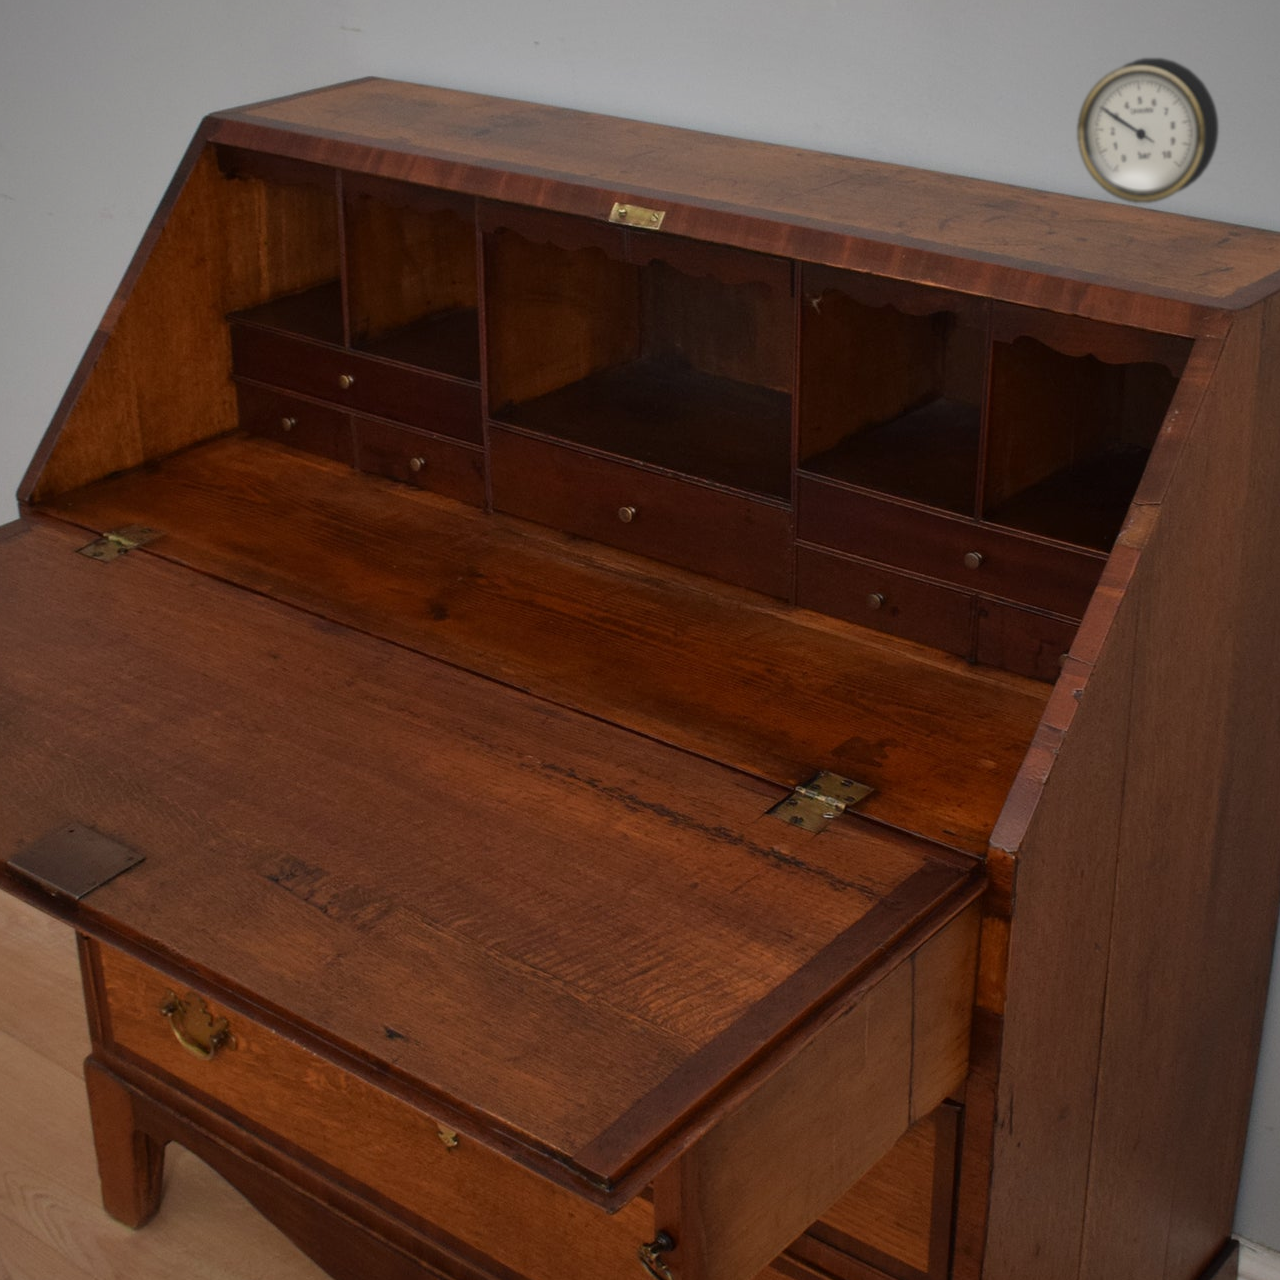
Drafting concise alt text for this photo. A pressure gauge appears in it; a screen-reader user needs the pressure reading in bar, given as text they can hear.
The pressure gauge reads 3 bar
